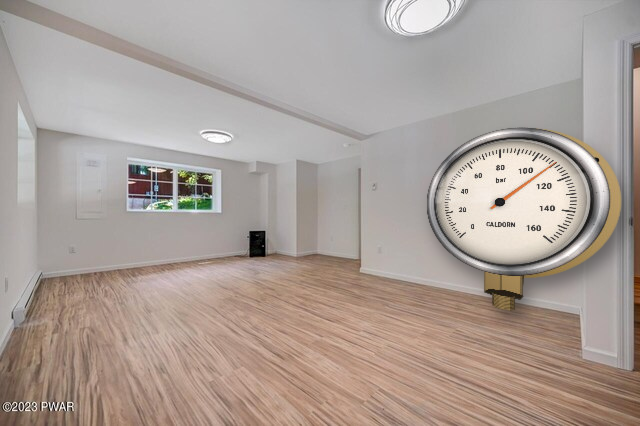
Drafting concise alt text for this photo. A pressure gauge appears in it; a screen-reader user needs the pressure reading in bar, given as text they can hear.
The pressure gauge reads 110 bar
